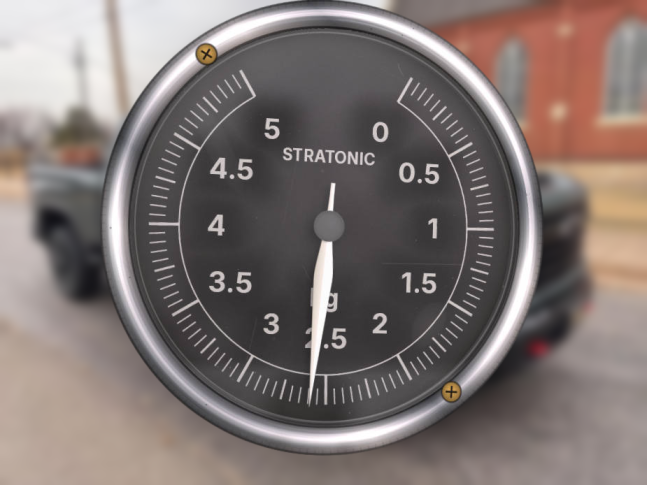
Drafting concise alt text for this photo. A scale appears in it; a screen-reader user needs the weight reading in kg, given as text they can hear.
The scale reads 2.6 kg
